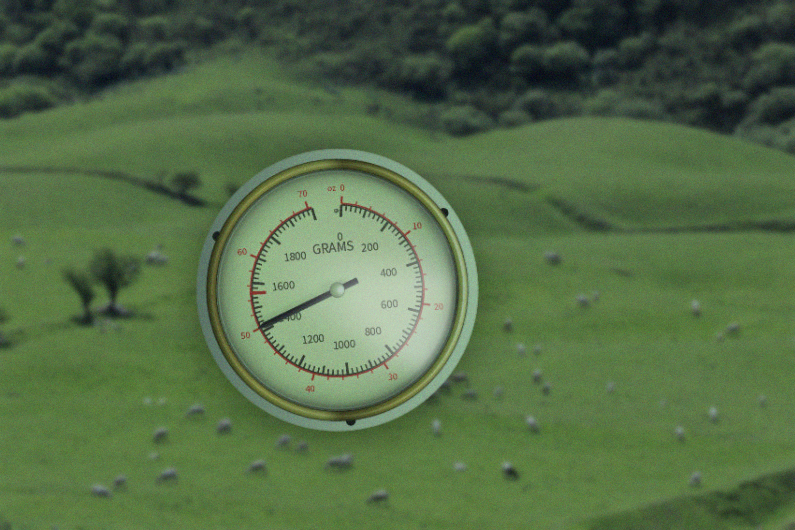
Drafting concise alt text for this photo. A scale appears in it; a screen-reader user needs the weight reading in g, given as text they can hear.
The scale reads 1420 g
